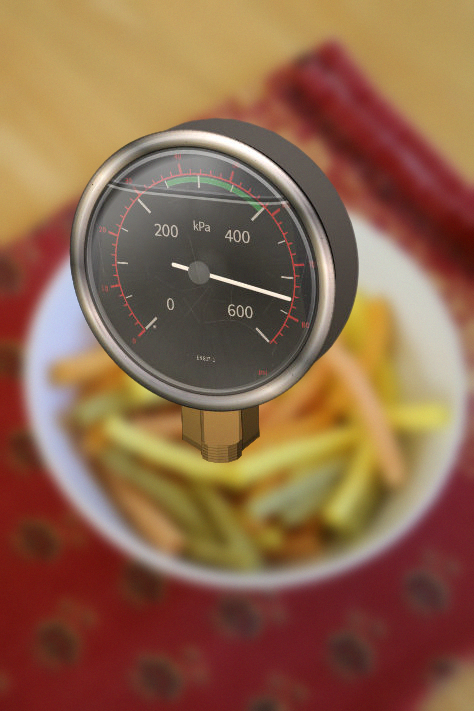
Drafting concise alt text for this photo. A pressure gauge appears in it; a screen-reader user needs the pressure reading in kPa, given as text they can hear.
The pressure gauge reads 525 kPa
